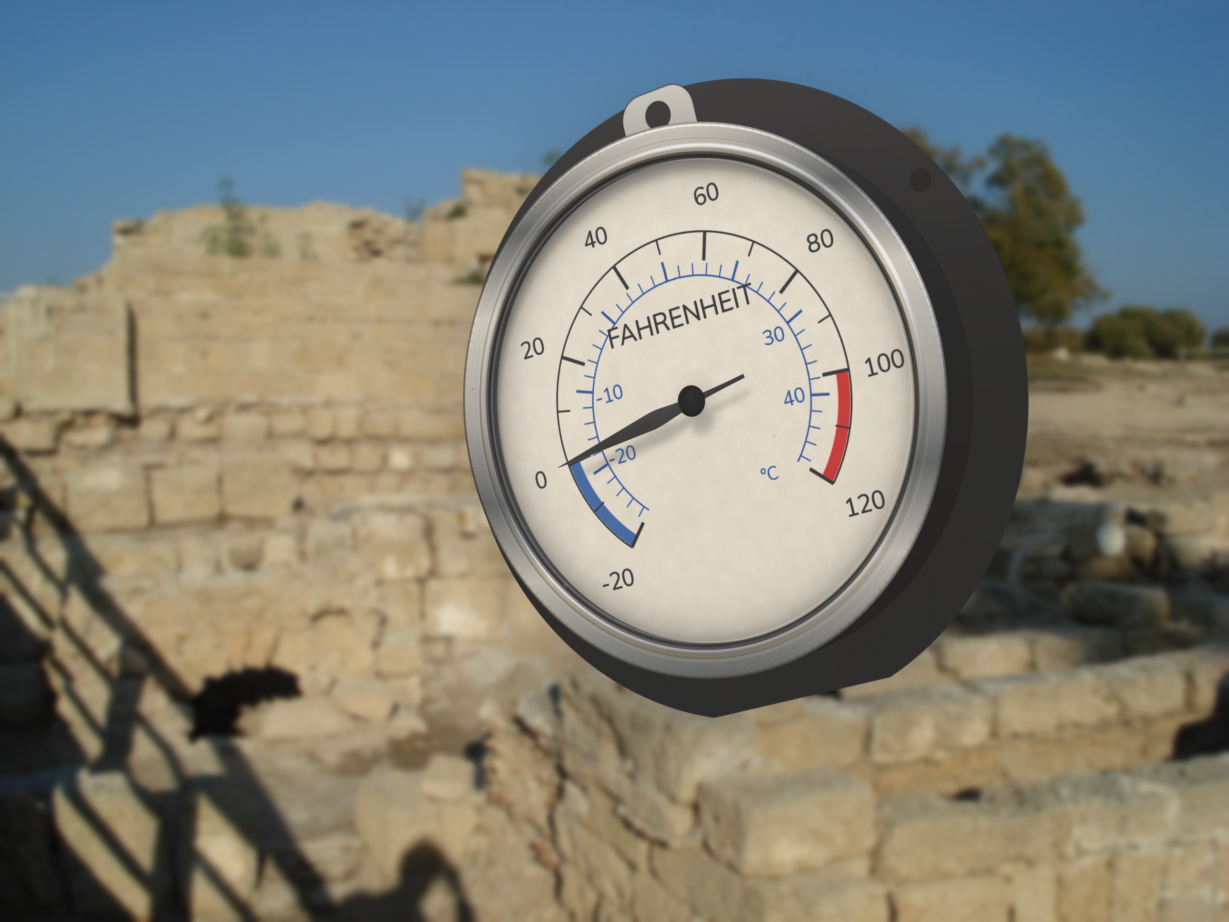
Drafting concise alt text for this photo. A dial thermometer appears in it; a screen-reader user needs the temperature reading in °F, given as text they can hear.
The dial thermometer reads 0 °F
